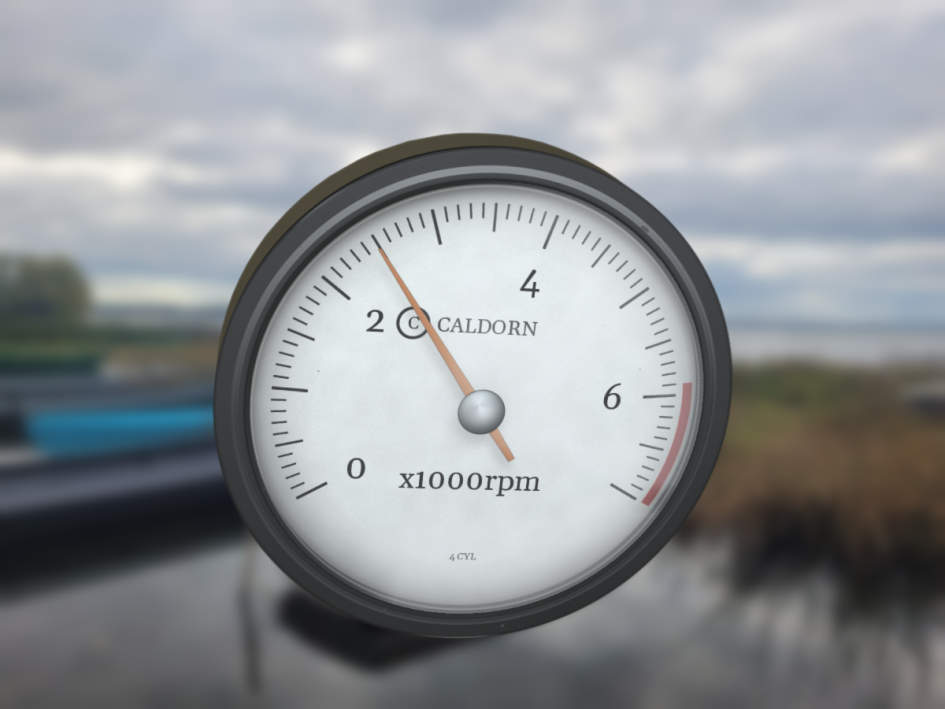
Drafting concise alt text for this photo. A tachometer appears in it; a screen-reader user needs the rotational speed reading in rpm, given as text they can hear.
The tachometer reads 2500 rpm
